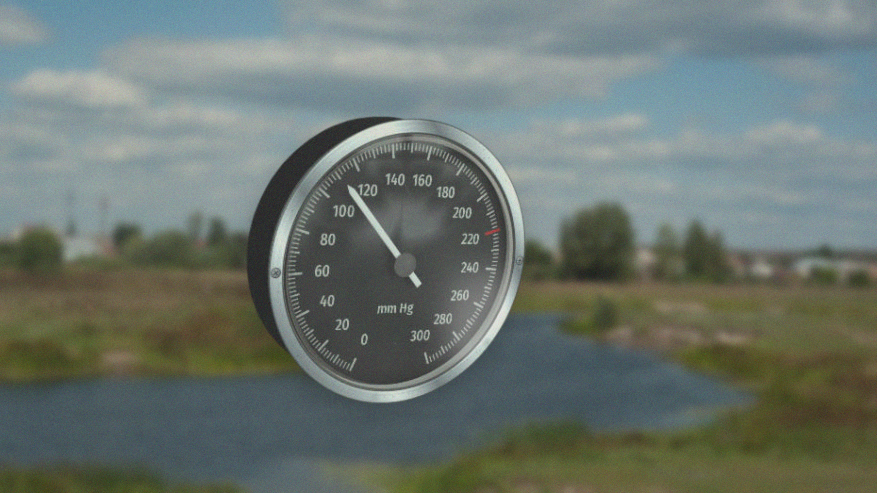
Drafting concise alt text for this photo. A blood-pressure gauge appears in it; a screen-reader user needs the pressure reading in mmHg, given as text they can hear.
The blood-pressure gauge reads 110 mmHg
